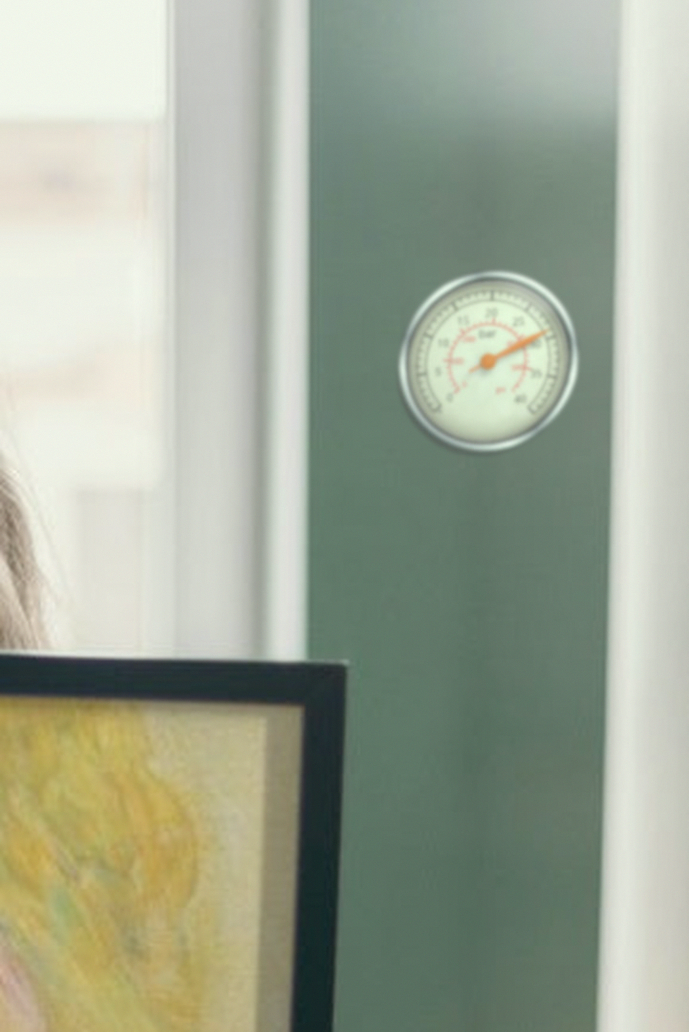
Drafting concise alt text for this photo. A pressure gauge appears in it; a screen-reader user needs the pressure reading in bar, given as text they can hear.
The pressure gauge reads 29 bar
